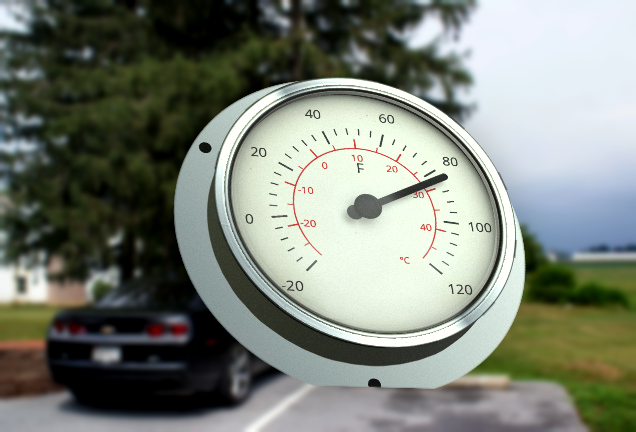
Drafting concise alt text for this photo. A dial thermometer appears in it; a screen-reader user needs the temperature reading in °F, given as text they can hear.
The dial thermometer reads 84 °F
